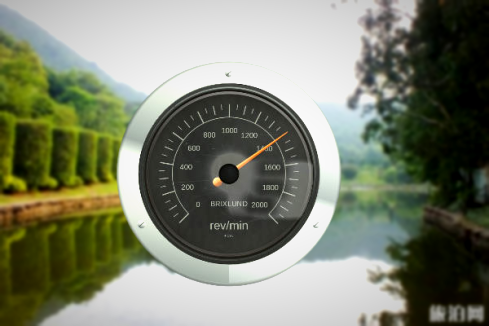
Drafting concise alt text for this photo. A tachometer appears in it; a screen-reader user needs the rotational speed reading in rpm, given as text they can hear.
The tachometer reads 1400 rpm
